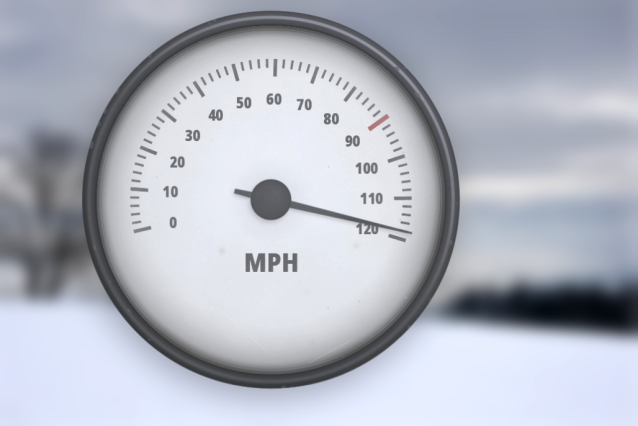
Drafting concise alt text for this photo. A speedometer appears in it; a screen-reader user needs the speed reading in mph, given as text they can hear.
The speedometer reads 118 mph
